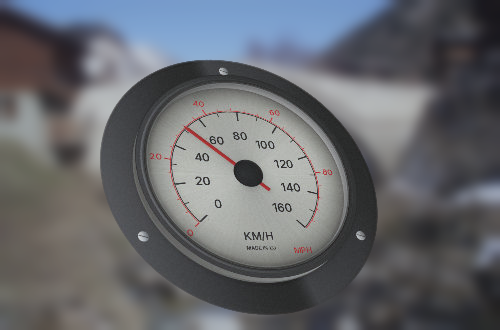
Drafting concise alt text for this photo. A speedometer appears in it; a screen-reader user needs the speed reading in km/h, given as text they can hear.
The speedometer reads 50 km/h
